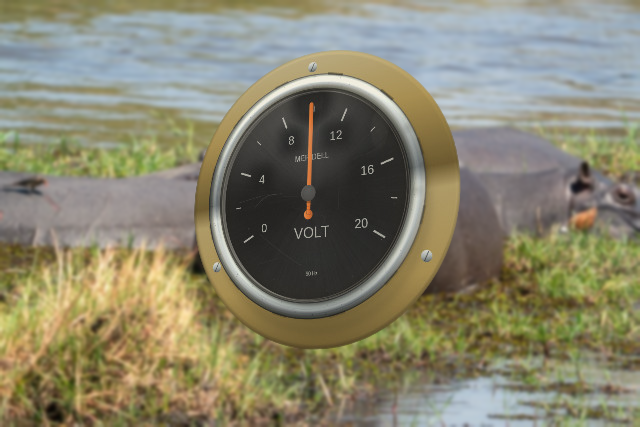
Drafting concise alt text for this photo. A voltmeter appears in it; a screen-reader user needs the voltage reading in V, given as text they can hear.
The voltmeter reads 10 V
